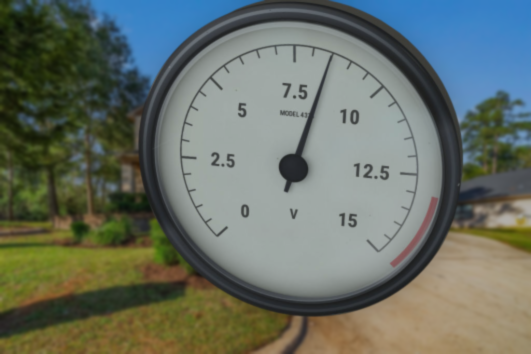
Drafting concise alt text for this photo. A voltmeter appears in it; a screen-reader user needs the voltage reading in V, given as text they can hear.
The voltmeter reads 8.5 V
